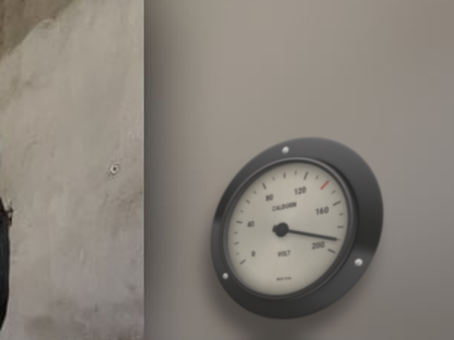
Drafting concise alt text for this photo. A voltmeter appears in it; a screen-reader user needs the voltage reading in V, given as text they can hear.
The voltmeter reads 190 V
